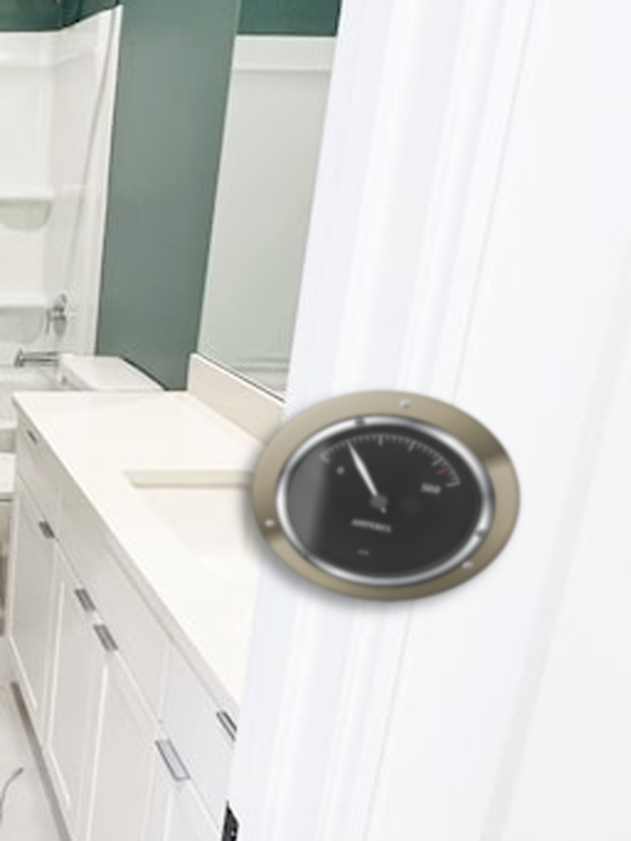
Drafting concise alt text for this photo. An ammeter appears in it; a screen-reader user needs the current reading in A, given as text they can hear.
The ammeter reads 100 A
